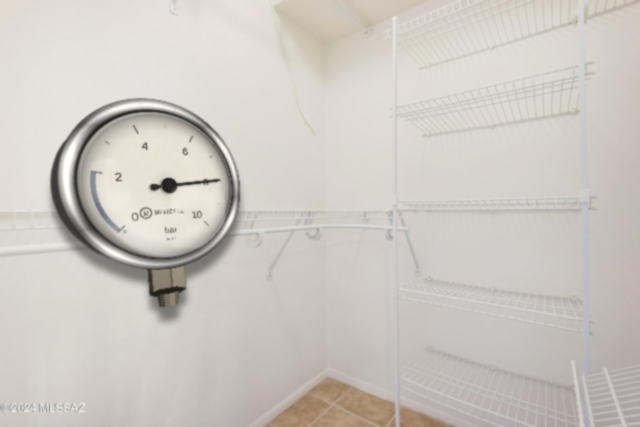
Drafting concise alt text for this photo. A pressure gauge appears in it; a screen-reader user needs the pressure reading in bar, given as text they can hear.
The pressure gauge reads 8 bar
